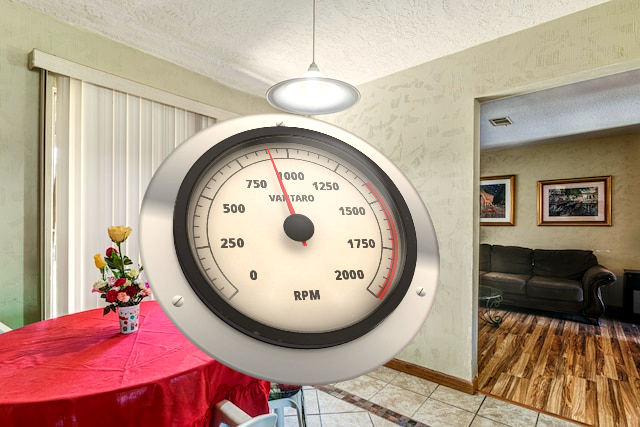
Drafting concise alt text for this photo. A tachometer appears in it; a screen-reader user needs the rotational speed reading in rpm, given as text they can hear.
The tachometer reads 900 rpm
